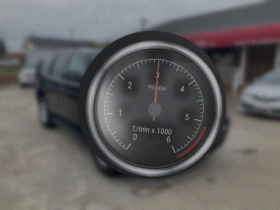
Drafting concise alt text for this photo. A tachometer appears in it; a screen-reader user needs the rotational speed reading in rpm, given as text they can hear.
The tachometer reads 3000 rpm
